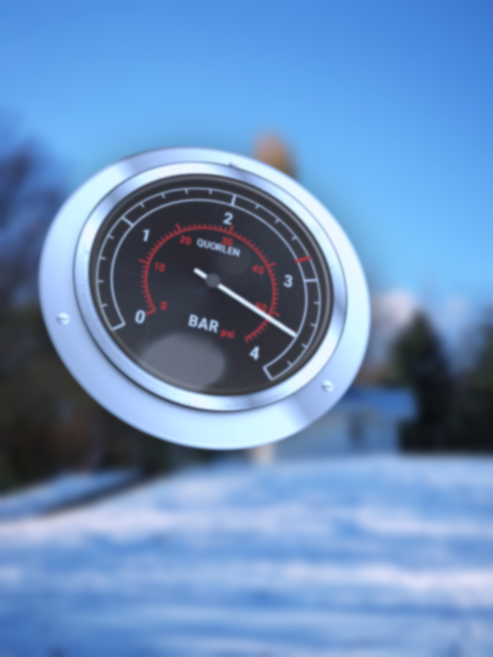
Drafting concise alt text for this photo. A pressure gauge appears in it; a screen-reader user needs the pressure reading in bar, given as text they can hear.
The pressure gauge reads 3.6 bar
